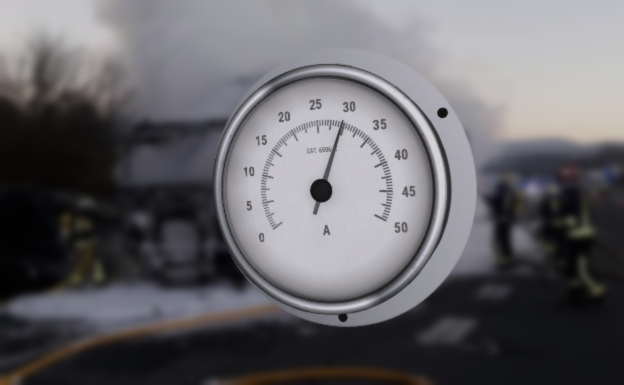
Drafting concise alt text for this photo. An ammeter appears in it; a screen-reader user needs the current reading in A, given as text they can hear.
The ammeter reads 30 A
